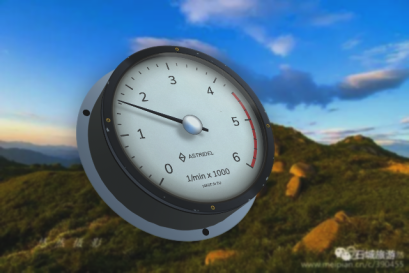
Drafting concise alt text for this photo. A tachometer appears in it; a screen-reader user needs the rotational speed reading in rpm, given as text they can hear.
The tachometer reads 1600 rpm
